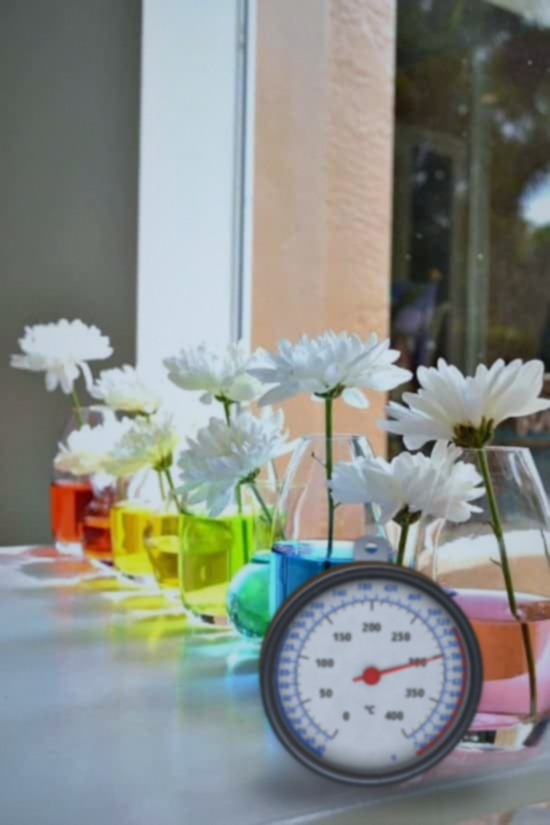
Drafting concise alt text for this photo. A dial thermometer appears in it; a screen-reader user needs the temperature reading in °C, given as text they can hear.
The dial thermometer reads 300 °C
